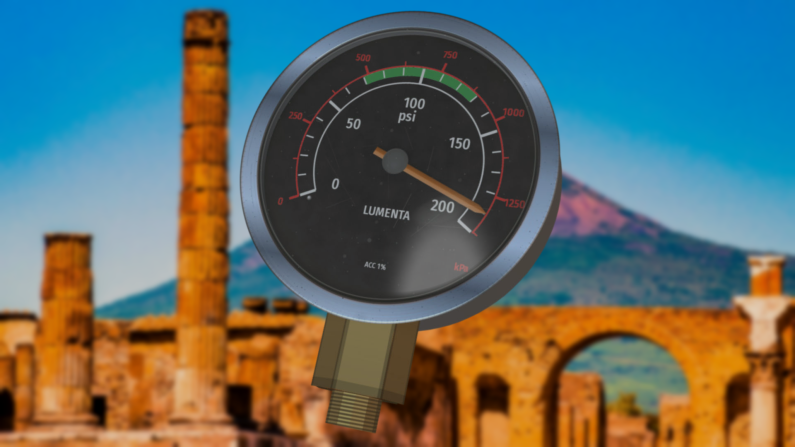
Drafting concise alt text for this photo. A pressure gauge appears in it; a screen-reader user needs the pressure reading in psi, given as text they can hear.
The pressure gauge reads 190 psi
